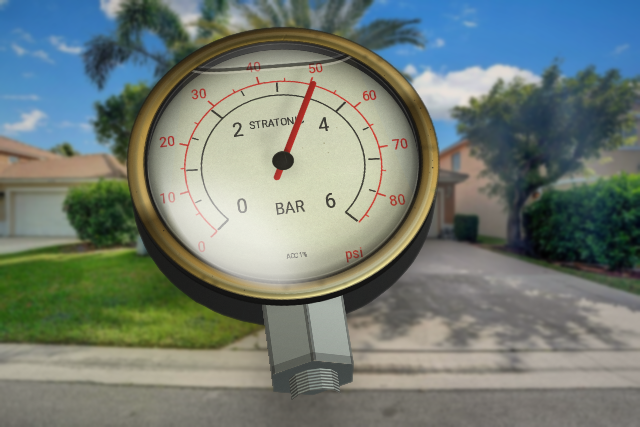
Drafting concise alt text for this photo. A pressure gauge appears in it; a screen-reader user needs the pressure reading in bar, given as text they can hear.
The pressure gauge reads 3.5 bar
